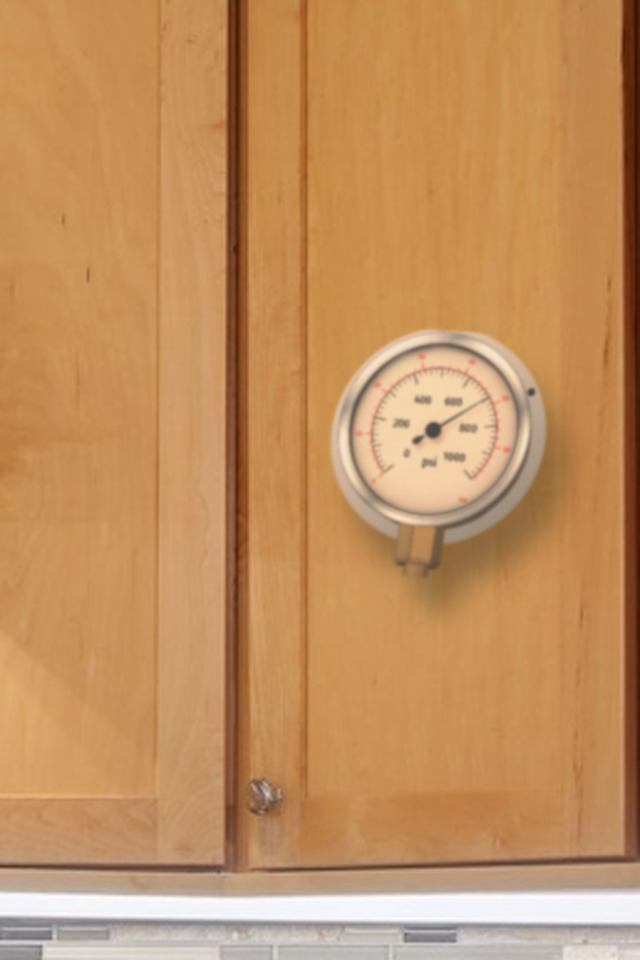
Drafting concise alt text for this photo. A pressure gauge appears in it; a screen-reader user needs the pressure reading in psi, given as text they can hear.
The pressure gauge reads 700 psi
